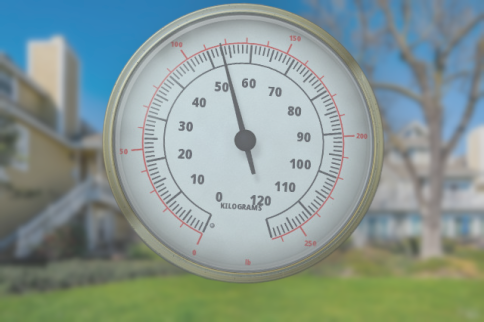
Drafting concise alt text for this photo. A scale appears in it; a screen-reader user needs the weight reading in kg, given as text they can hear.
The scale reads 53 kg
